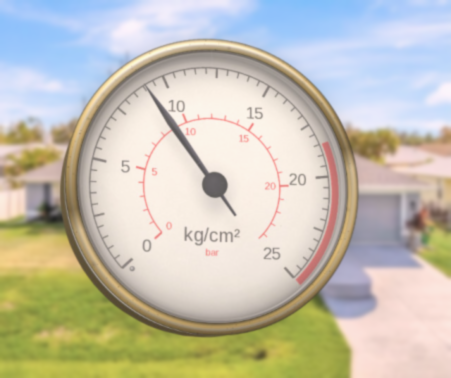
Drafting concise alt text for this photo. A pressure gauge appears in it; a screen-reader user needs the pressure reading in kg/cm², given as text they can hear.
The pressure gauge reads 9 kg/cm²
